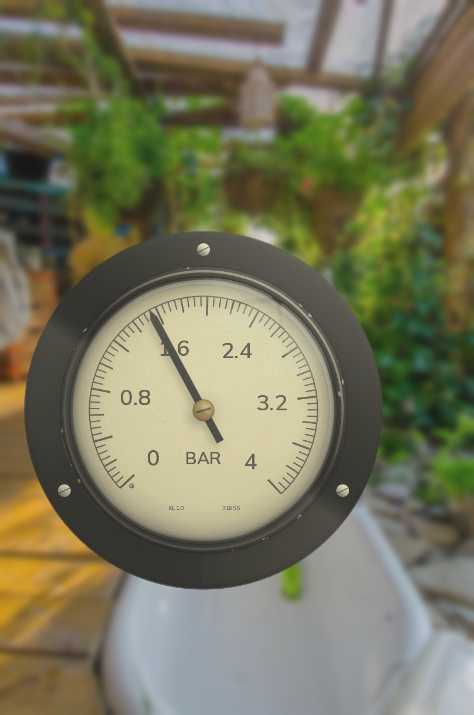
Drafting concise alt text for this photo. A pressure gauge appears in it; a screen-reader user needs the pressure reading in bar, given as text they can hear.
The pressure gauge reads 1.55 bar
